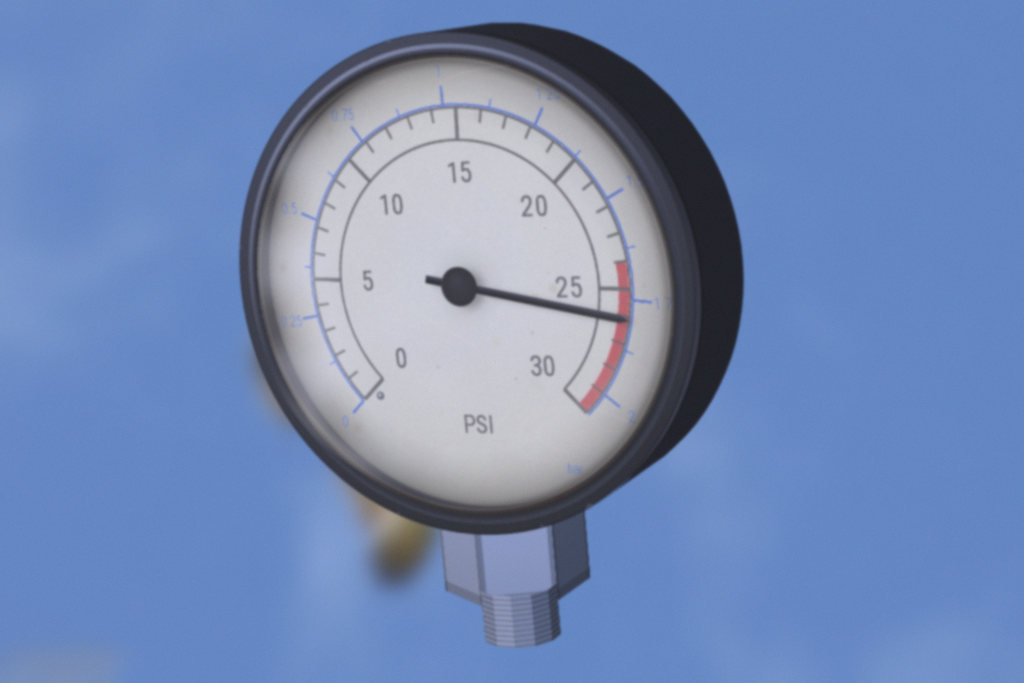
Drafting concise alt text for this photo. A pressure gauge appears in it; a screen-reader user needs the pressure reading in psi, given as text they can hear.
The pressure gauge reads 26 psi
